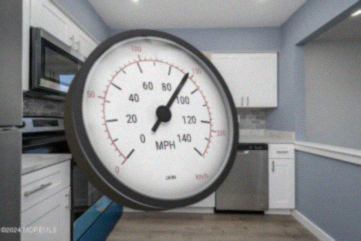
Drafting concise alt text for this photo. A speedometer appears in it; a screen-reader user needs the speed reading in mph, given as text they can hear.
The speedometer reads 90 mph
